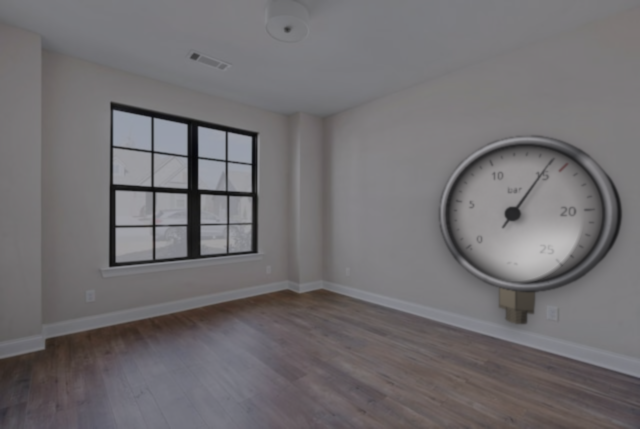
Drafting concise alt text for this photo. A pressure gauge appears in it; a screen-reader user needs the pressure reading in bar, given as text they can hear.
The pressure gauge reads 15 bar
